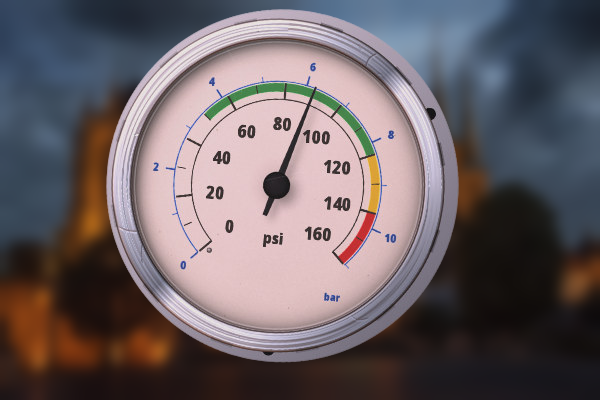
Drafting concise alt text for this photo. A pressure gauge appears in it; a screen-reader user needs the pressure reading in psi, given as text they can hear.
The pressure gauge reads 90 psi
